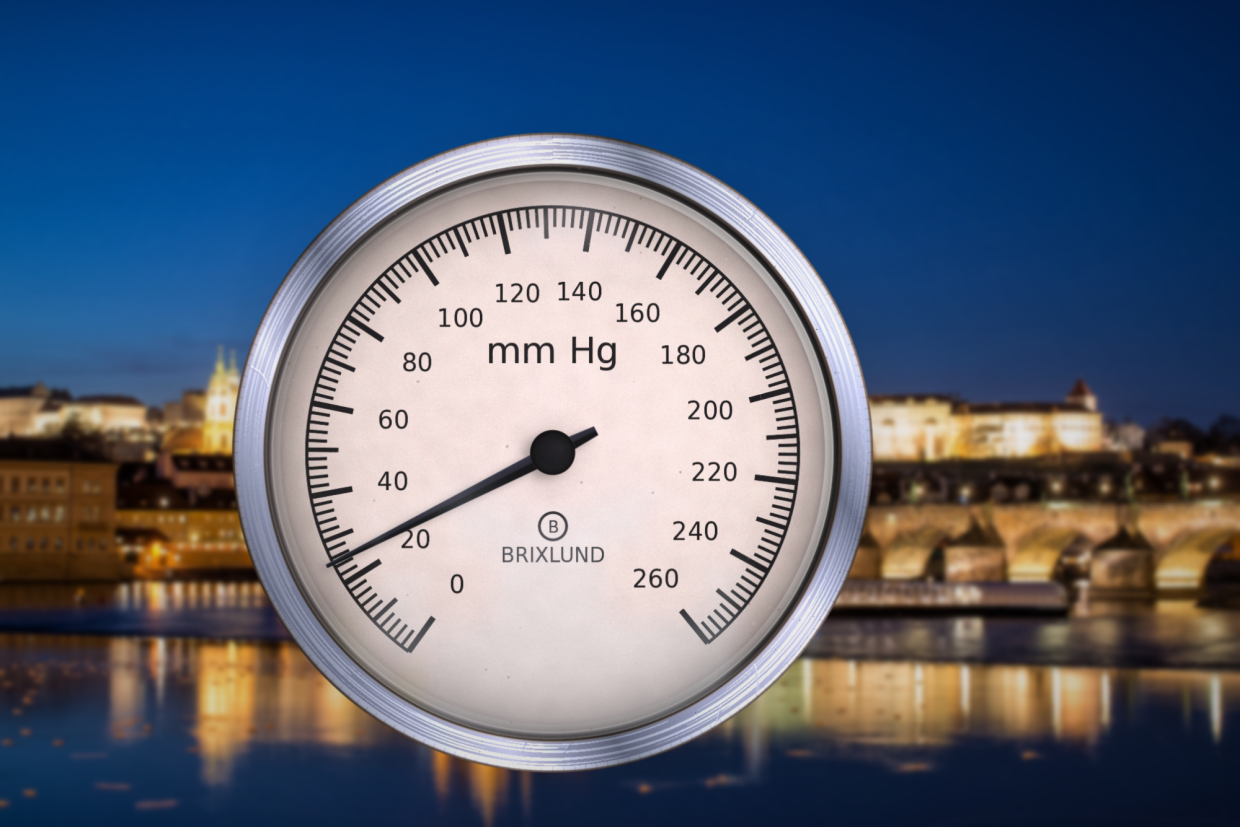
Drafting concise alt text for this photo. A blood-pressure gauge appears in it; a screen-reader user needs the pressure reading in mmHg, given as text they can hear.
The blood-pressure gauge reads 25 mmHg
